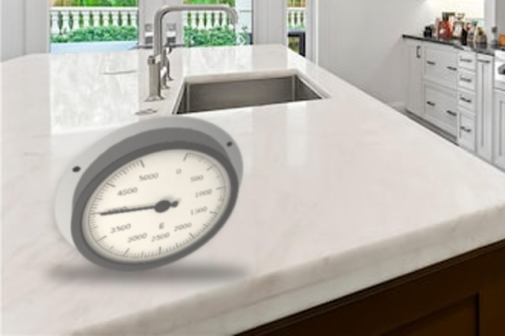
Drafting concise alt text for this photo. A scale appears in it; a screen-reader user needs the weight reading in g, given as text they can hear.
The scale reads 4000 g
